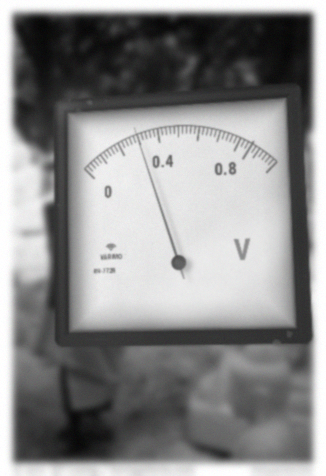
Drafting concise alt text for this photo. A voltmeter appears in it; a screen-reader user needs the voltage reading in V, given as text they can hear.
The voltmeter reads 0.3 V
